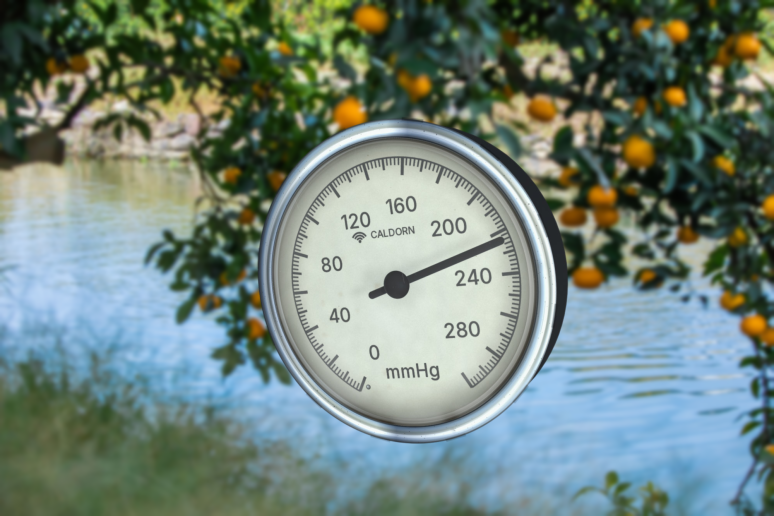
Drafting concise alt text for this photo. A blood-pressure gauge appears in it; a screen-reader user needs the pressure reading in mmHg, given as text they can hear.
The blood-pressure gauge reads 224 mmHg
